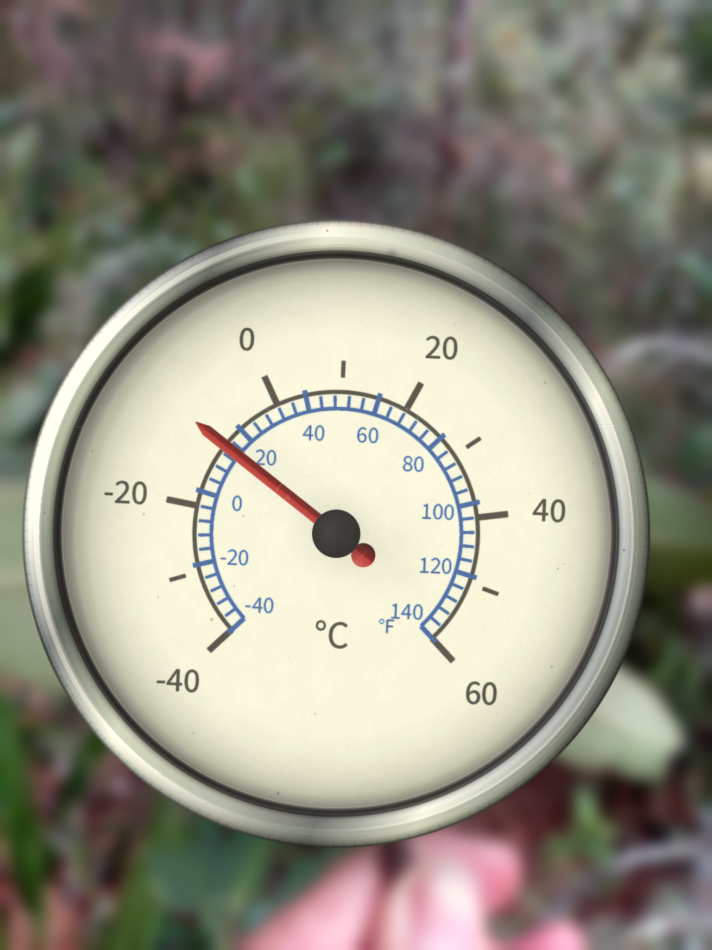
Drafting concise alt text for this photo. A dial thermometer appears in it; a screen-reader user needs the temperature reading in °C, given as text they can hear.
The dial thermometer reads -10 °C
